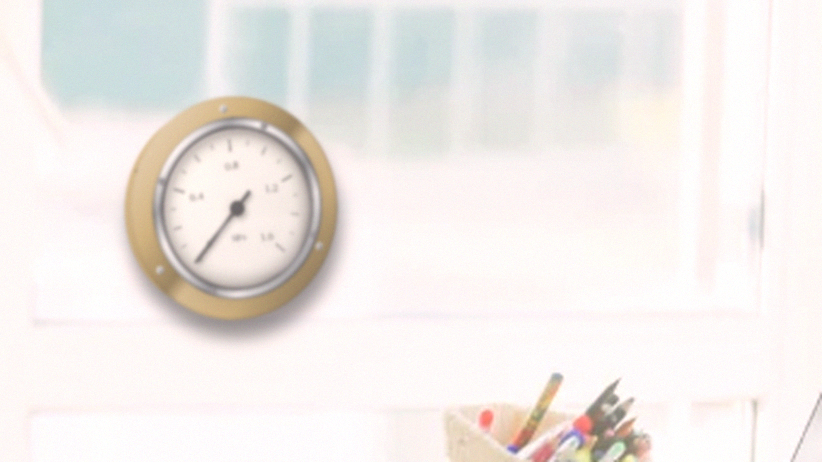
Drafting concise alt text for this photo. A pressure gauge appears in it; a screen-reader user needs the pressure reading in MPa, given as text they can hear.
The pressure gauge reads 0 MPa
